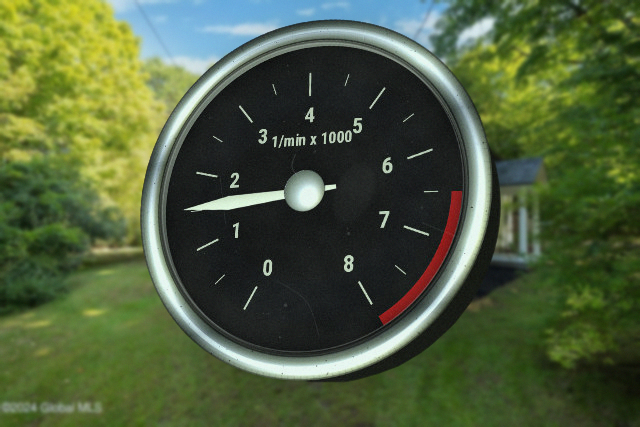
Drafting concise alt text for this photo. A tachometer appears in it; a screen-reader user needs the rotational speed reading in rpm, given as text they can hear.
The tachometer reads 1500 rpm
